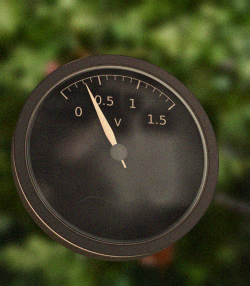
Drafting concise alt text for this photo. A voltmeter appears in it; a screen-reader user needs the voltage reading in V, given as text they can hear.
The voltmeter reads 0.3 V
